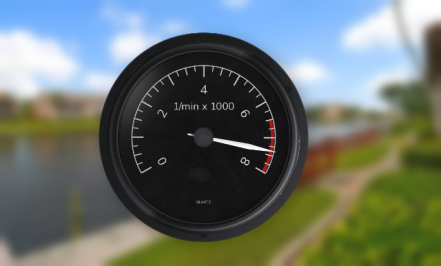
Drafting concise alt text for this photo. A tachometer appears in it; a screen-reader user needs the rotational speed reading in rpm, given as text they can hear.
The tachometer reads 7375 rpm
